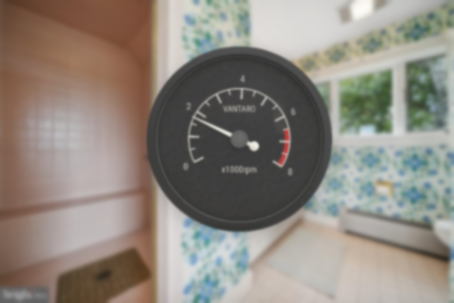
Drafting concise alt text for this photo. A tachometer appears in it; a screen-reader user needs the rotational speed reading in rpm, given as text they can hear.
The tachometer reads 1750 rpm
